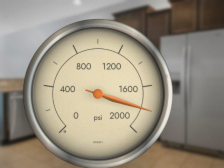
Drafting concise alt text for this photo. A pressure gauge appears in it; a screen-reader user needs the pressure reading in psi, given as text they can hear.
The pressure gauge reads 1800 psi
